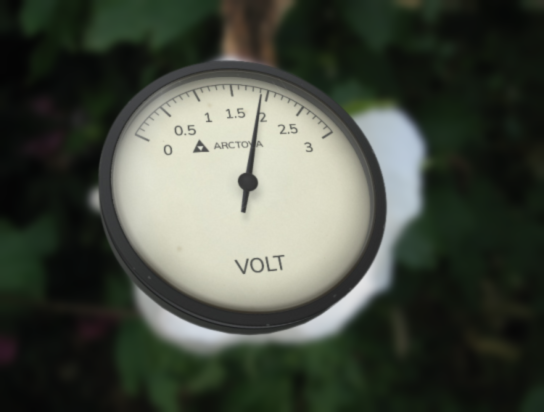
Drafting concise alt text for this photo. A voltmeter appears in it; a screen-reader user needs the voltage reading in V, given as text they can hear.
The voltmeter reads 1.9 V
